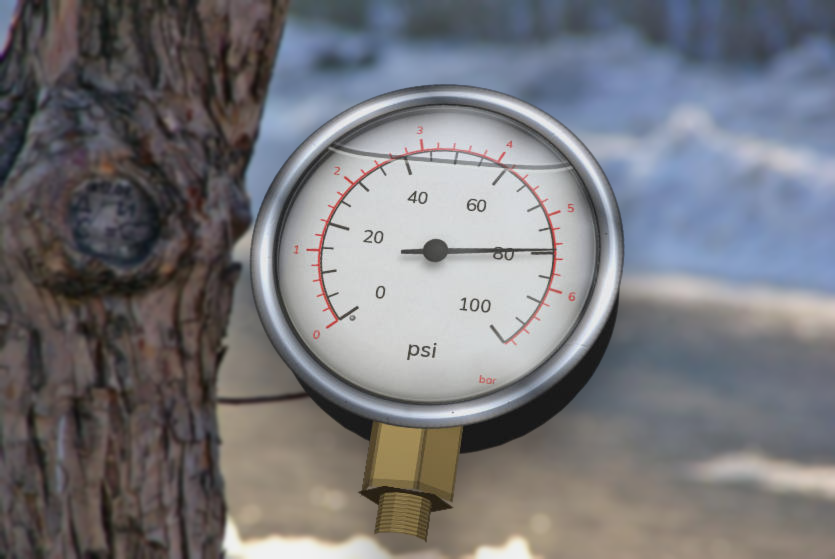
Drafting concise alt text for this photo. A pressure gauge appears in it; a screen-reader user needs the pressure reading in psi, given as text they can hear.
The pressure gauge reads 80 psi
